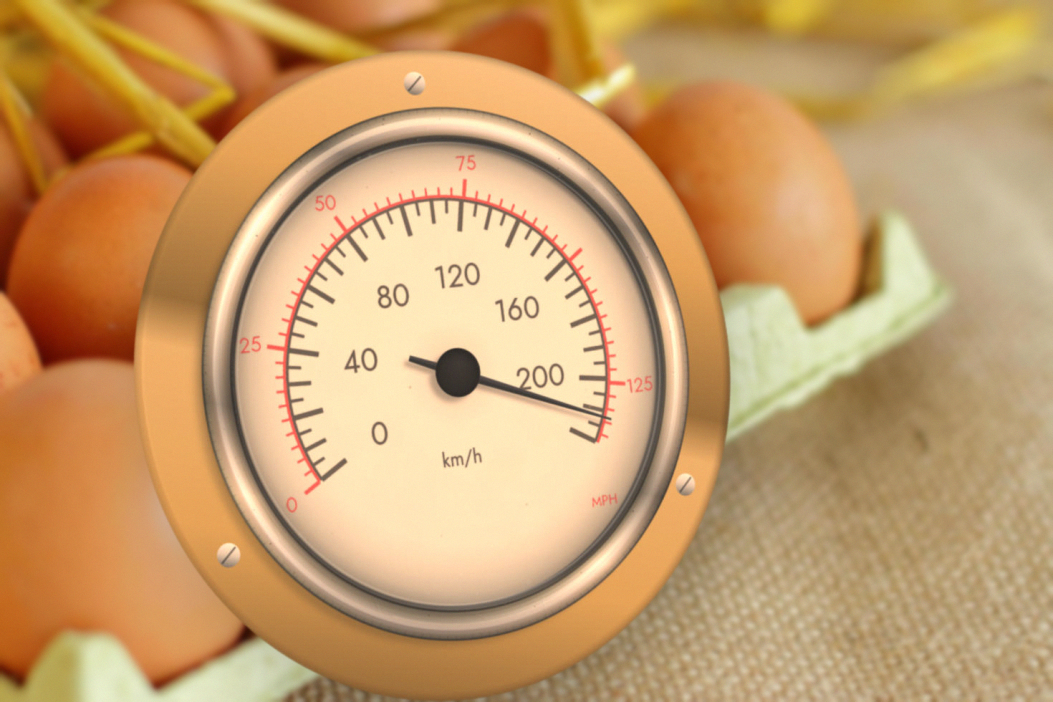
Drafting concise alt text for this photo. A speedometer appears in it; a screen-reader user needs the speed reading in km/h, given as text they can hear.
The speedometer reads 212.5 km/h
